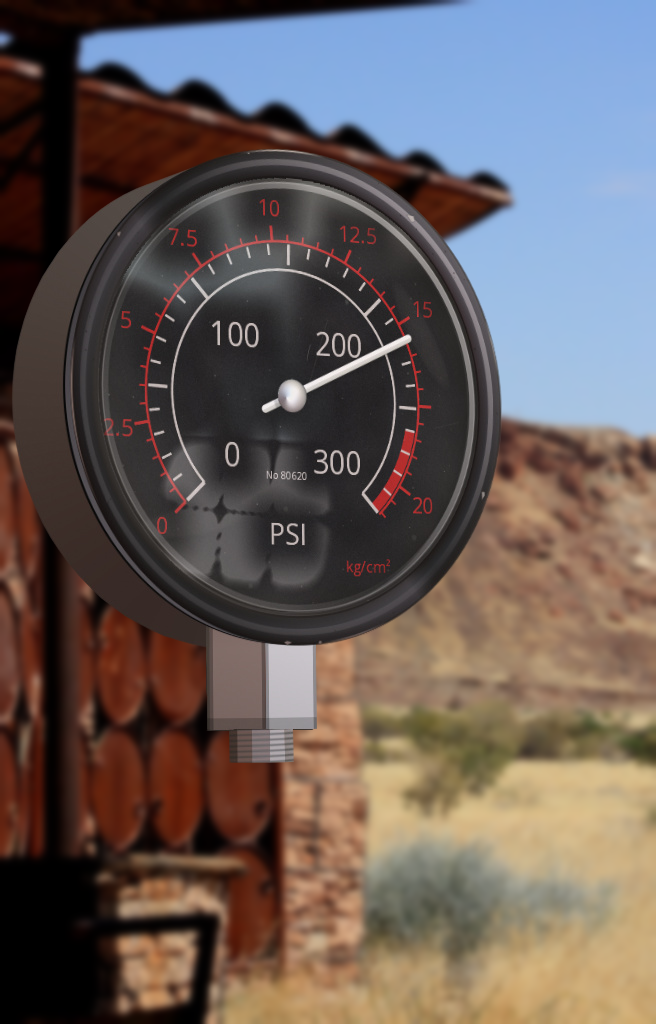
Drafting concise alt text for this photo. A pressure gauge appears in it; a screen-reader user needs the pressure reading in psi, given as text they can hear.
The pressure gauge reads 220 psi
